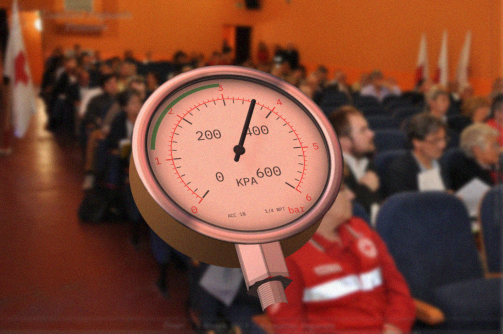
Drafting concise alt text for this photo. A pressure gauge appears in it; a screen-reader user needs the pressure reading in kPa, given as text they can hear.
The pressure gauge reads 360 kPa
